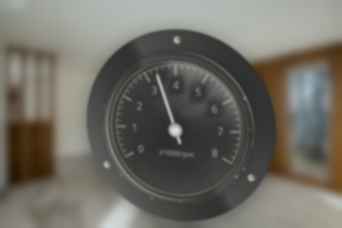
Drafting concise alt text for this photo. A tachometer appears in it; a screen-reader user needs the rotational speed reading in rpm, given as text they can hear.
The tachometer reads 3400 rpm
